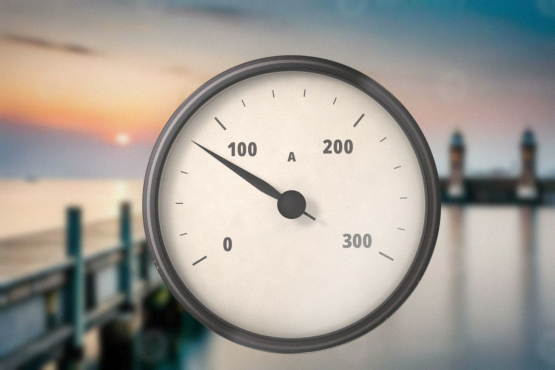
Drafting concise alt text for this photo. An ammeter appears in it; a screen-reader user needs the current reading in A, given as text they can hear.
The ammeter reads 80 A
